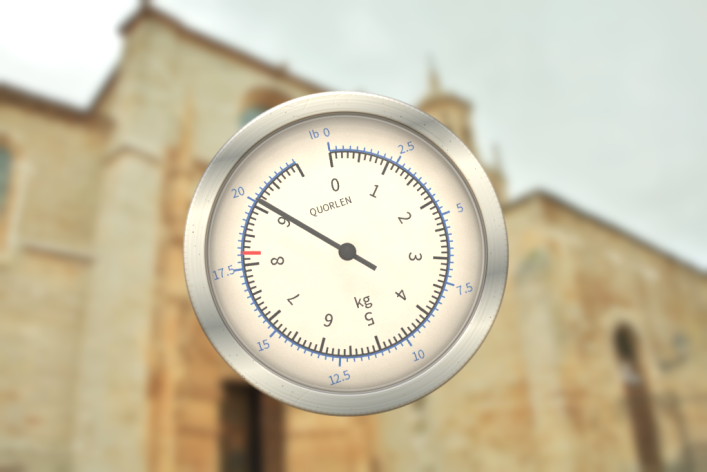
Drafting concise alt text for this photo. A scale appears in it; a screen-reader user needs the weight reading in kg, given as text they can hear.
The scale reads 9.1 kg
